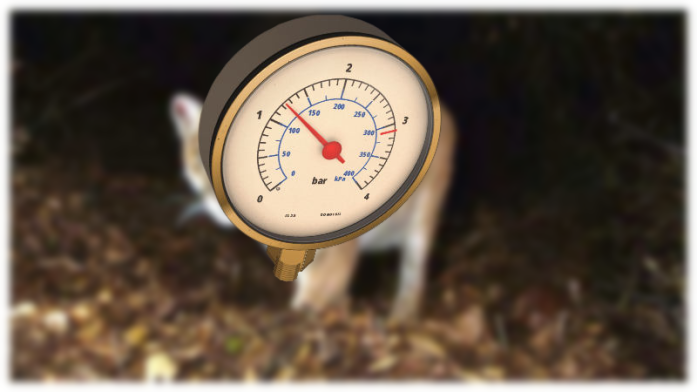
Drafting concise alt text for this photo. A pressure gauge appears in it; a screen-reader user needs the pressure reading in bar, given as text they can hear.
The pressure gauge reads 1.25 bar
